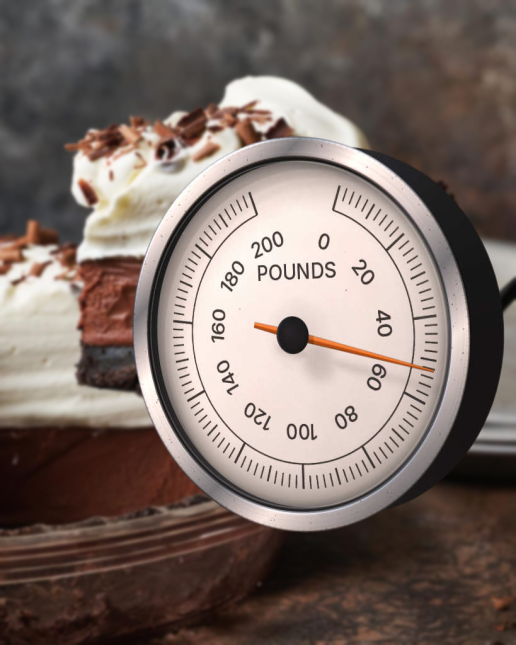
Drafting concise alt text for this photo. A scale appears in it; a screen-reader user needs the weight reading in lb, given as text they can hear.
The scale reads 52 lb
